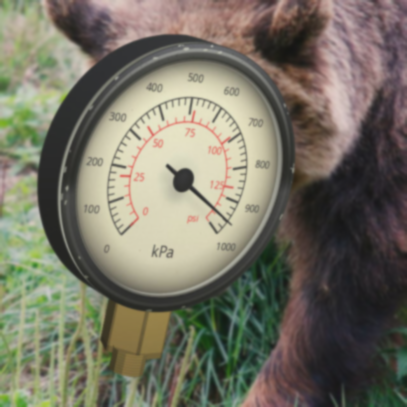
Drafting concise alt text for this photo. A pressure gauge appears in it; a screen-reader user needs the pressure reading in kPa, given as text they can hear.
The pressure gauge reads 960 kPa
